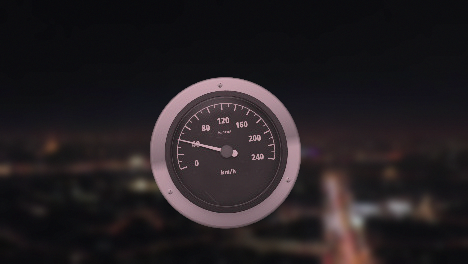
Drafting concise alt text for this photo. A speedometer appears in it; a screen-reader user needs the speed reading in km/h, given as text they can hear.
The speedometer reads 40 km/h
